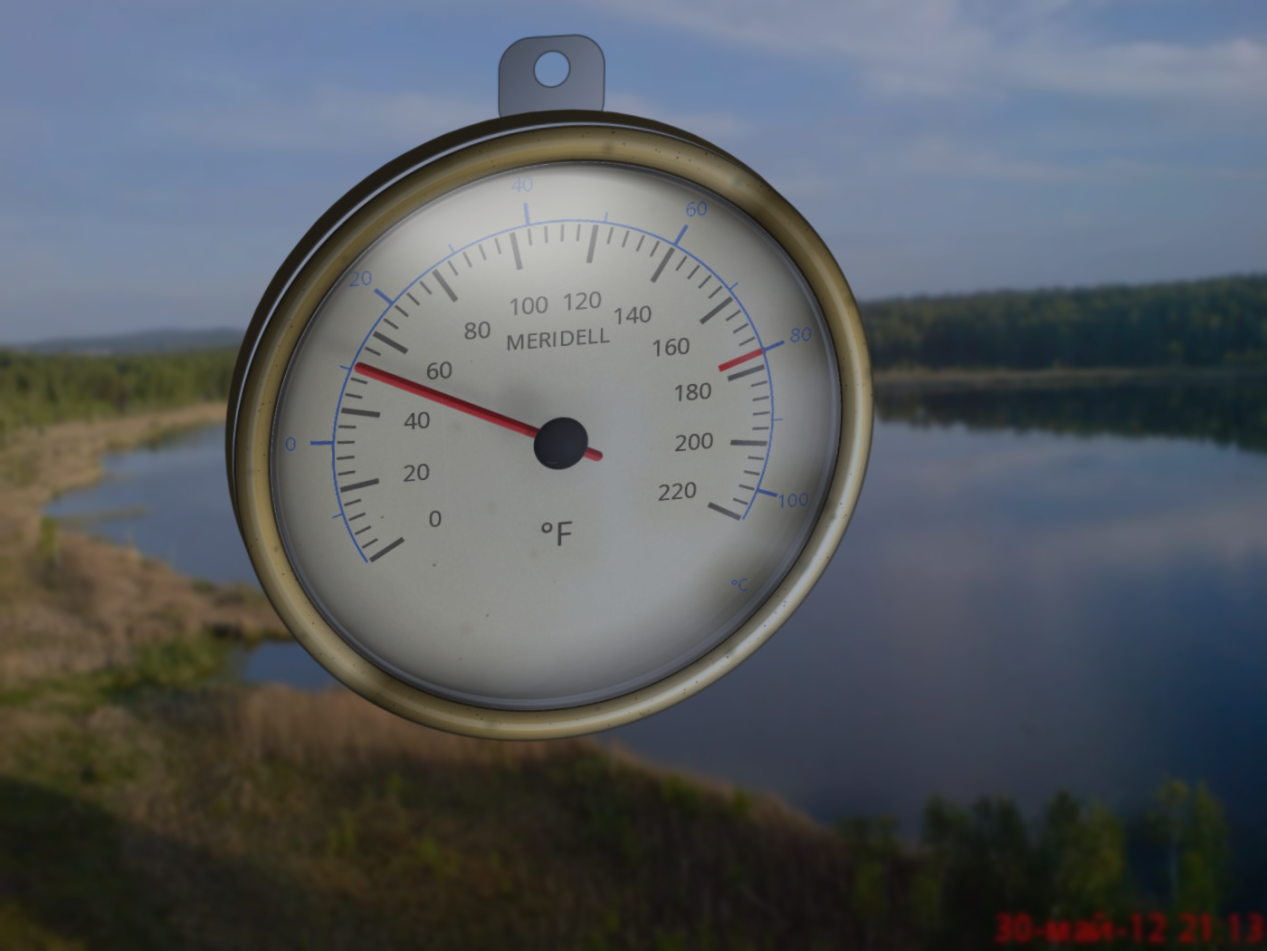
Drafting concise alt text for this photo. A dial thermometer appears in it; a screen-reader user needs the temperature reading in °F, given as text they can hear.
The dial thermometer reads 52 °F
